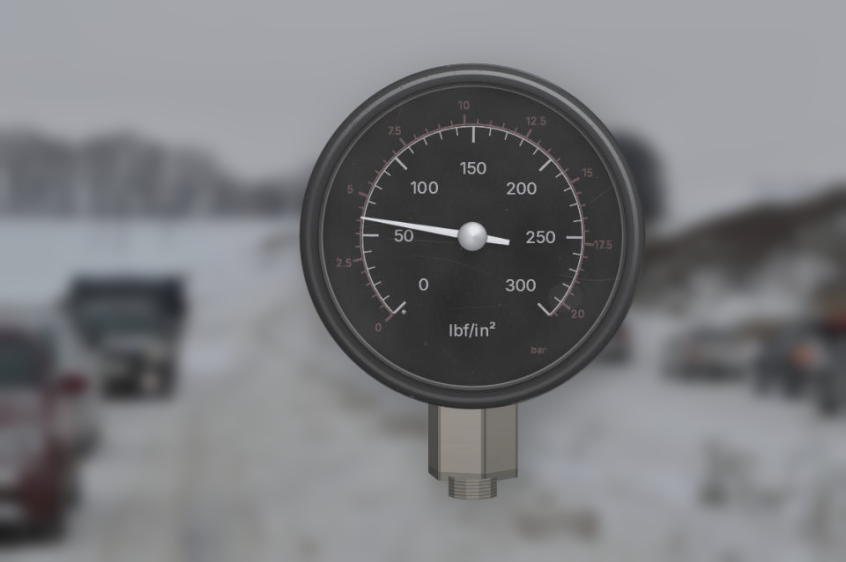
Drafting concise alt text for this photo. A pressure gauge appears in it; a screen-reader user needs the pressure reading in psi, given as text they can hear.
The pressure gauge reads 60 psi
